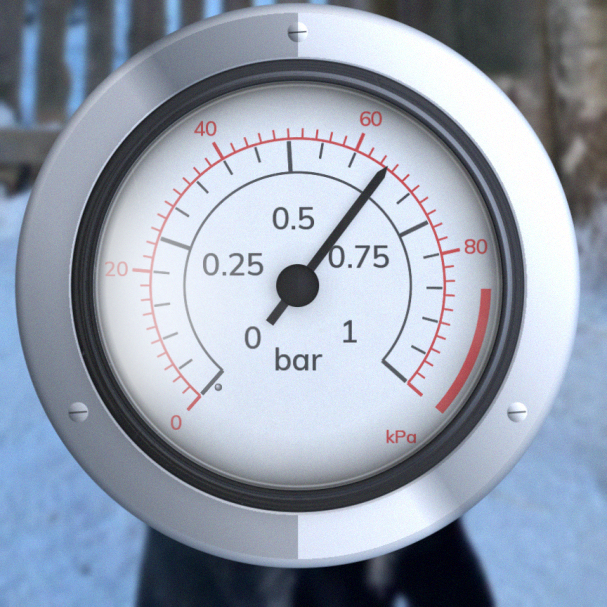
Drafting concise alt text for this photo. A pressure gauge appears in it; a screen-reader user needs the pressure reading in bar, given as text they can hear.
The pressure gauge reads 0.65 bar
